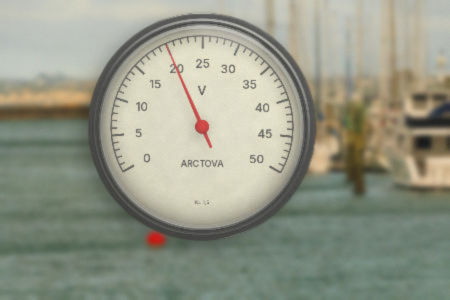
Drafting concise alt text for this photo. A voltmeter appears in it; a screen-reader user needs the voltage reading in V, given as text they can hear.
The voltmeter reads 20 V
